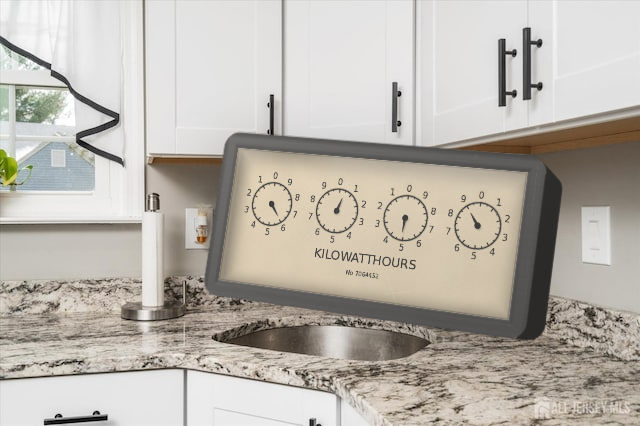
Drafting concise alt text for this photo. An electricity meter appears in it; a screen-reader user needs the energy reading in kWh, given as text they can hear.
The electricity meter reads 6049 kWh
